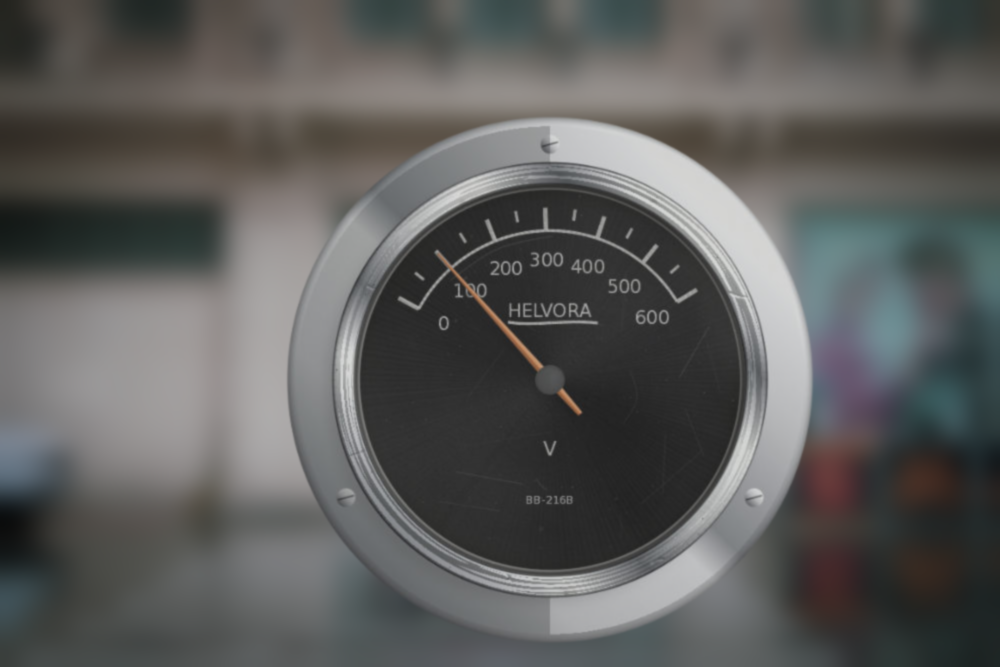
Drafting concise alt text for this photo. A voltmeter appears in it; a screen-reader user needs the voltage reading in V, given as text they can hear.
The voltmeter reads 100 V
